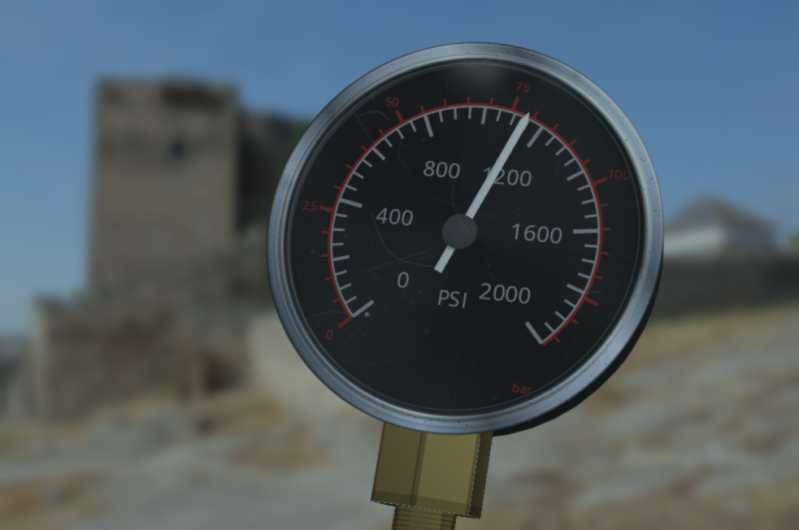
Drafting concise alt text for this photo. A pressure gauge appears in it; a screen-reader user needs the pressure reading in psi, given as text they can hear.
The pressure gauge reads 1150 psi
